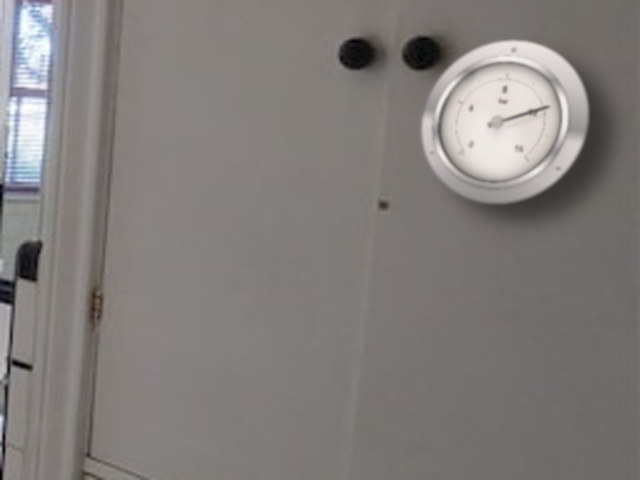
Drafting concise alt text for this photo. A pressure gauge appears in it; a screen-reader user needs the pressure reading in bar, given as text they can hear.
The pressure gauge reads 12 bar
